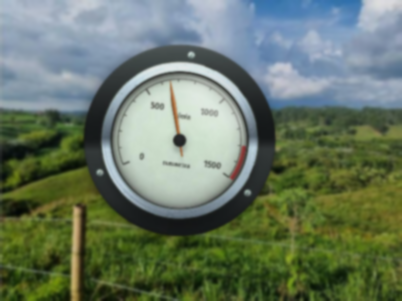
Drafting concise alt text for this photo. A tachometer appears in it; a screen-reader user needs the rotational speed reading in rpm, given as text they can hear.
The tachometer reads 650 rpm
